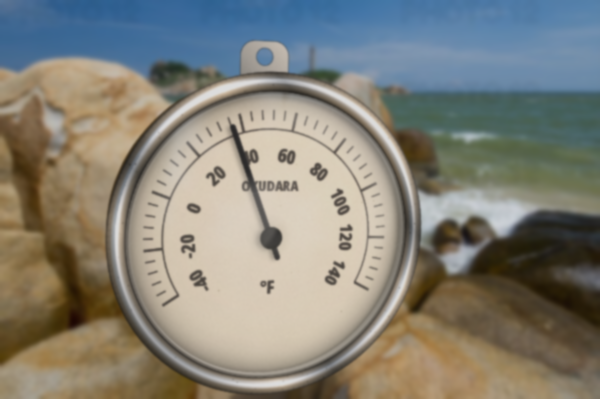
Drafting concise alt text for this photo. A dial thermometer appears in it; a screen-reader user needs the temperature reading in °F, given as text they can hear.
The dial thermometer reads 36 °F
